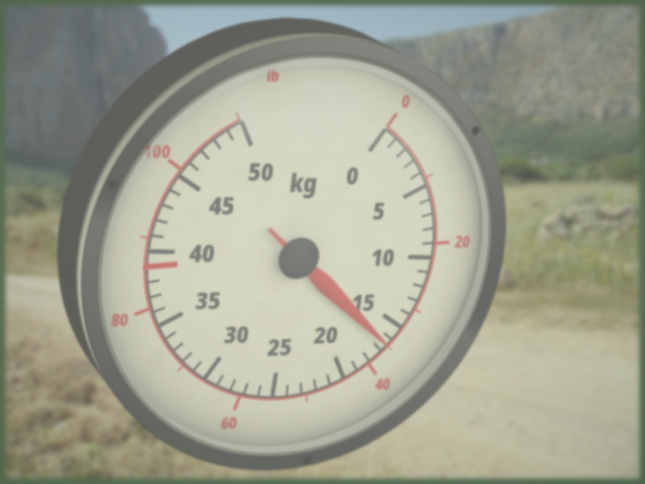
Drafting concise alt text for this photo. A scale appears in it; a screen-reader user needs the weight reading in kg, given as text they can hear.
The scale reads 16.5 kg
